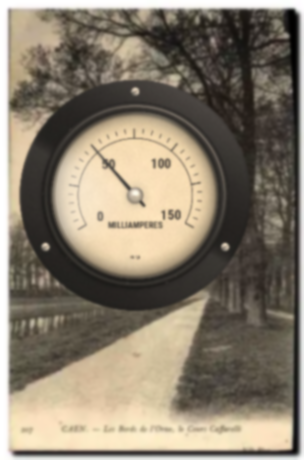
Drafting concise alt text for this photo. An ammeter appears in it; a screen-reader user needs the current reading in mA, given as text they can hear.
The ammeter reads 50 mA
